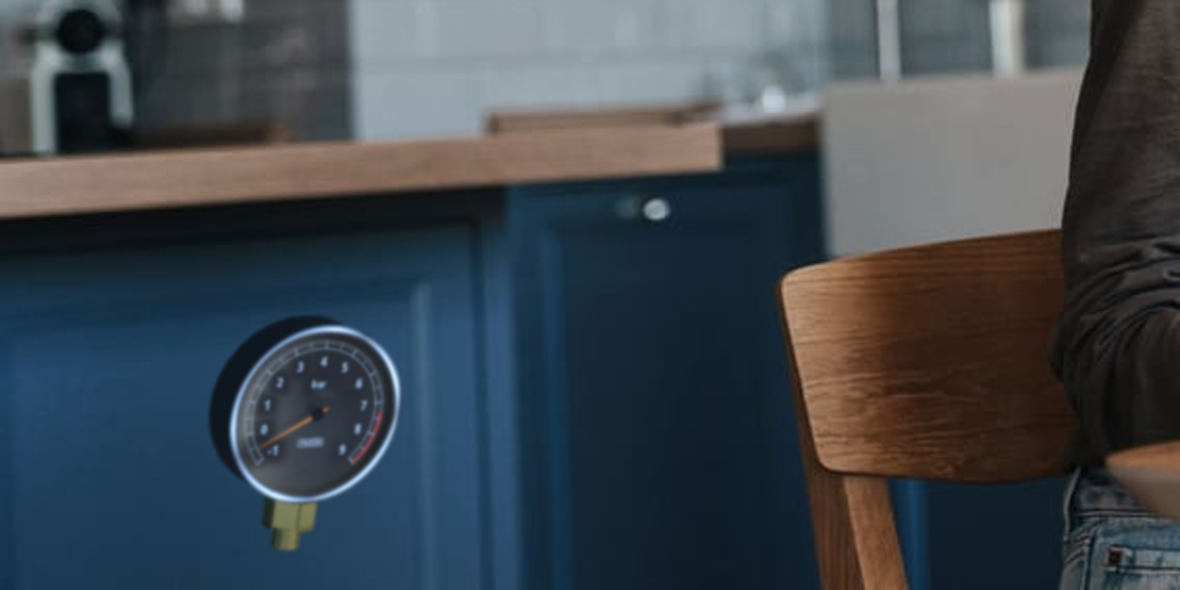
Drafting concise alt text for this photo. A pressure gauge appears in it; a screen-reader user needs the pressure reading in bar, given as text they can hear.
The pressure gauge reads -0.5 bar
